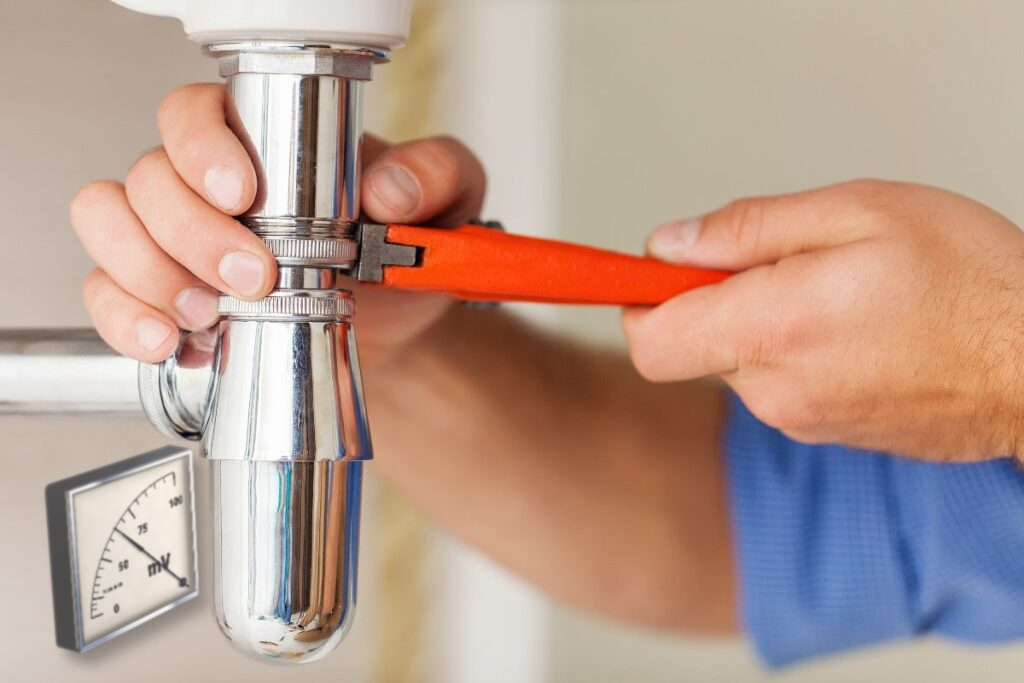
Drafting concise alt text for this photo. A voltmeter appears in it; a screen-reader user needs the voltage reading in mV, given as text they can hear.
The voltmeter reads 65 mV
